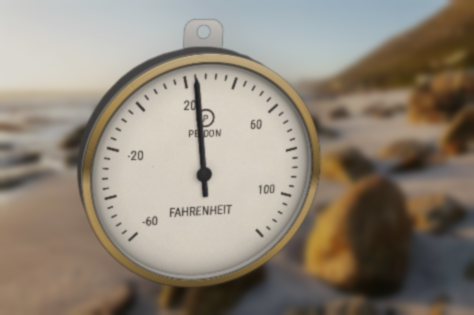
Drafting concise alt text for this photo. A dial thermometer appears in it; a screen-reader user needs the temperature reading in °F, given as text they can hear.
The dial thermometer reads 24 °F
